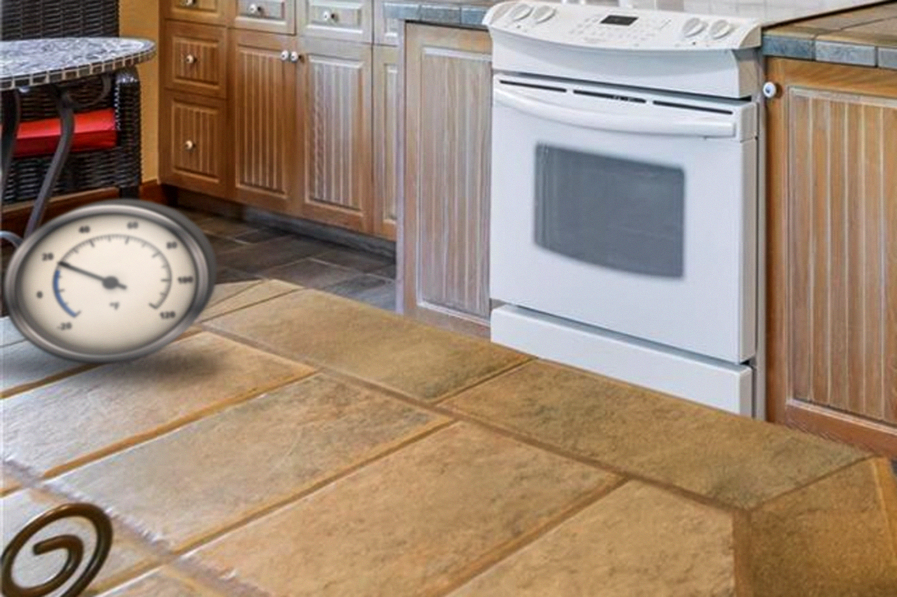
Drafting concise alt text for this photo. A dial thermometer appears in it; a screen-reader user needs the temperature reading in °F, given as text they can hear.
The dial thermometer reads 20 °F
